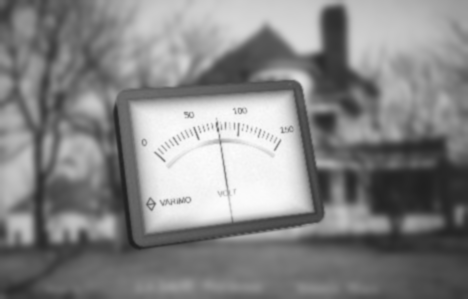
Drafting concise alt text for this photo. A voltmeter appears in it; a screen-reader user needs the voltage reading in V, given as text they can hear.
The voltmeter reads 75 V
